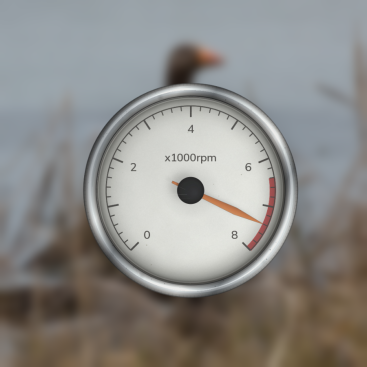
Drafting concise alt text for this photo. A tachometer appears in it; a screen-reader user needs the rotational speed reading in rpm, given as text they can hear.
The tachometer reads 7400 rpm
